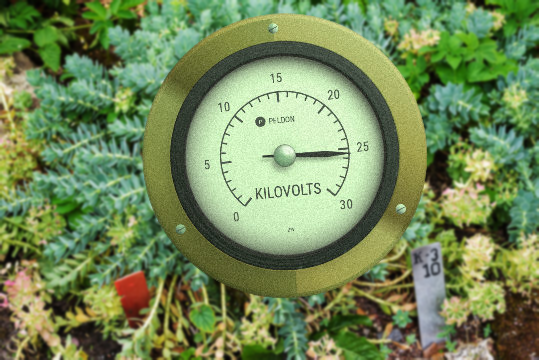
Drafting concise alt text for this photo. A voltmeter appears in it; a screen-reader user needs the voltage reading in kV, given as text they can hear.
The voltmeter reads 25.5 kV
